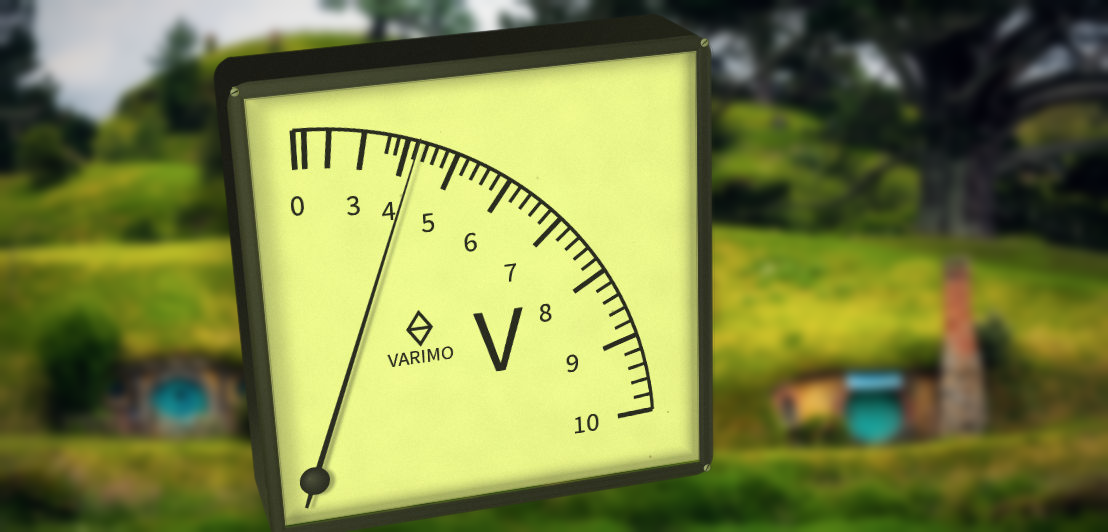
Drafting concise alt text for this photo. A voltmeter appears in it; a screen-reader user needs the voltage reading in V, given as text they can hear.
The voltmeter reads 4.2 V
